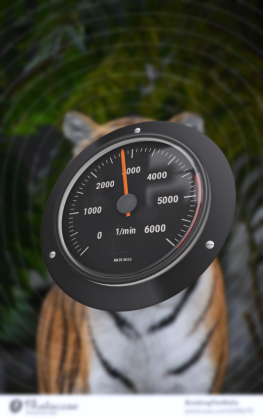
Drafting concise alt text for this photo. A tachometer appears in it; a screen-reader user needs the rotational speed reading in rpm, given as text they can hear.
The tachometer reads 2800 rpm
